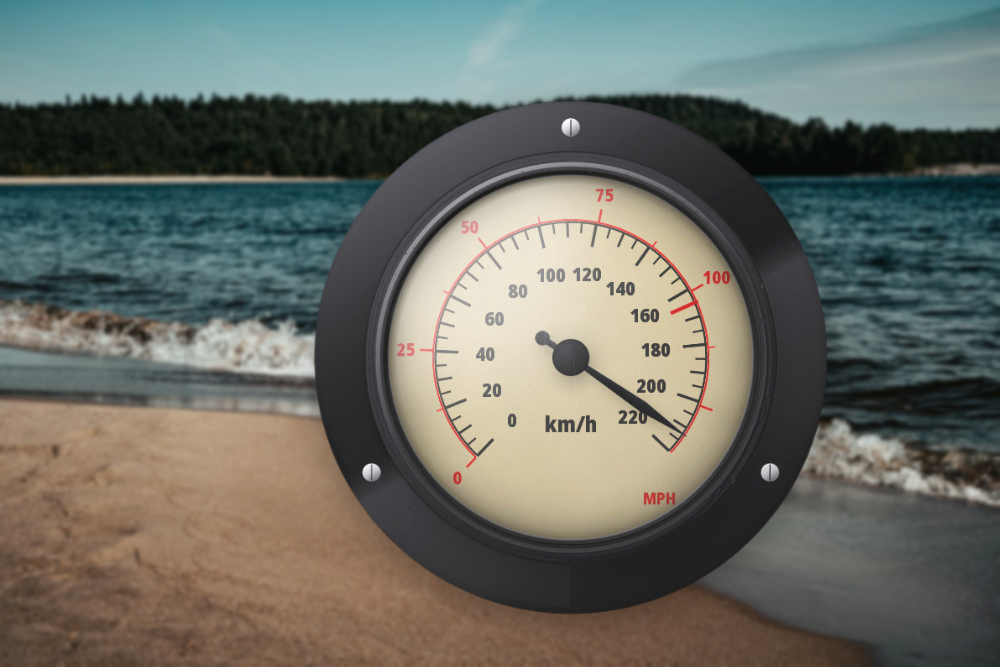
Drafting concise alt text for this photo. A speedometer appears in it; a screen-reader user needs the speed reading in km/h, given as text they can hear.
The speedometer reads 212.5 km/h
